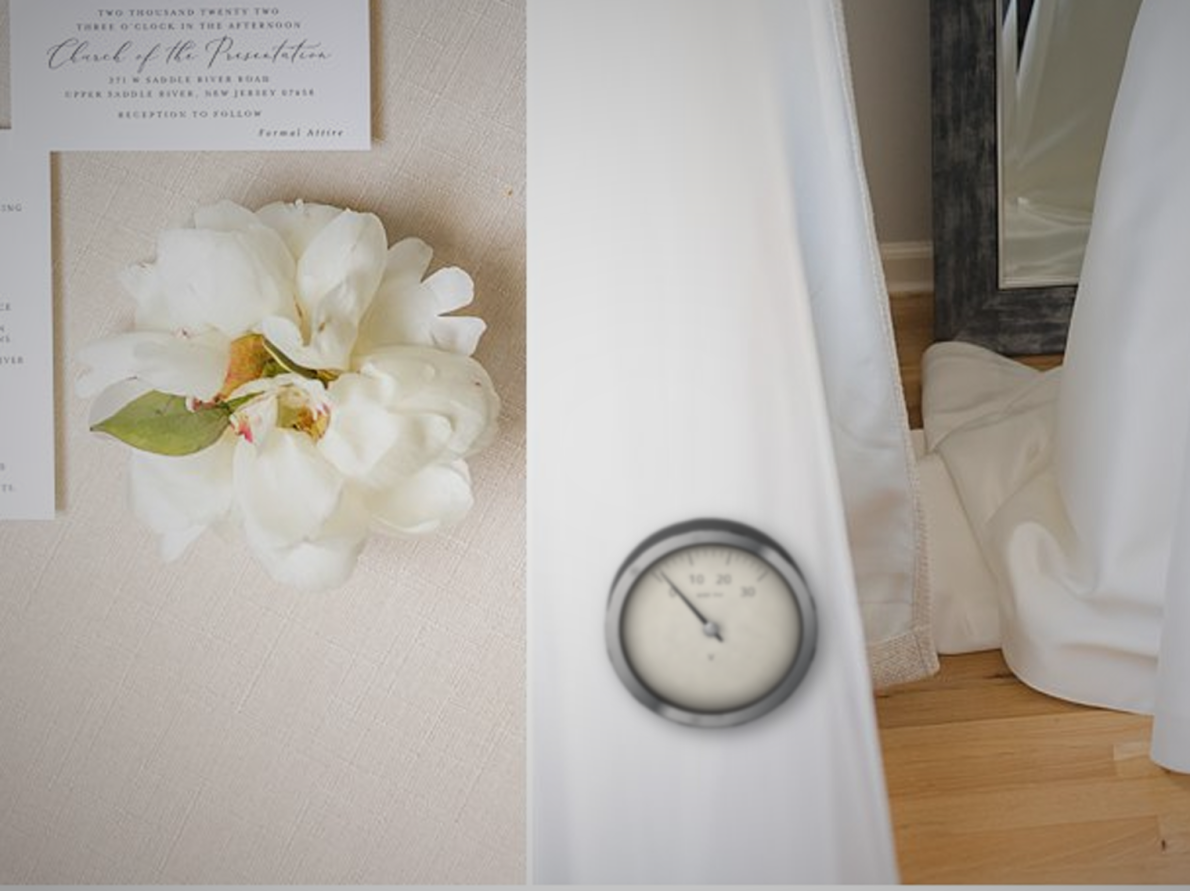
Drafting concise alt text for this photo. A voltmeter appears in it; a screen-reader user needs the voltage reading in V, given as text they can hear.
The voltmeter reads 2 V
